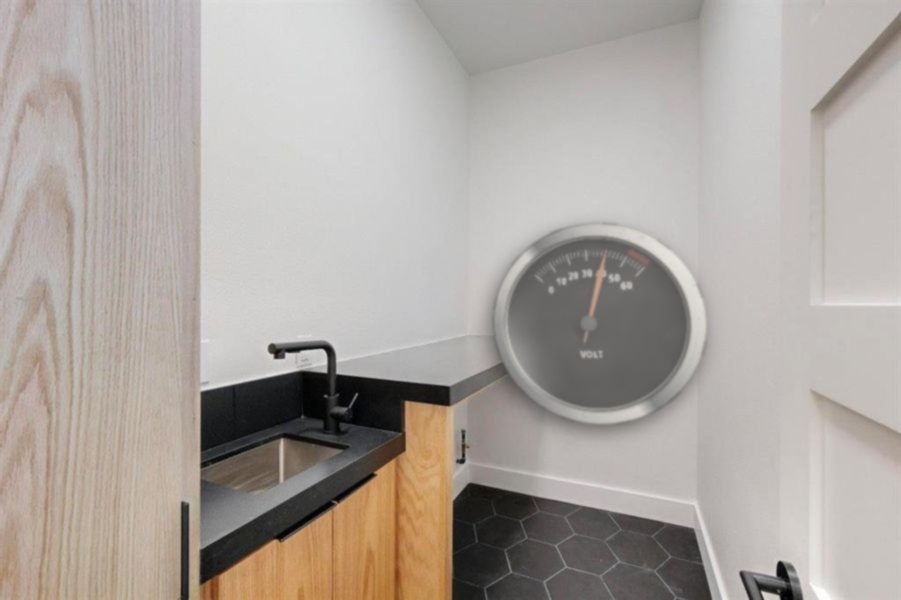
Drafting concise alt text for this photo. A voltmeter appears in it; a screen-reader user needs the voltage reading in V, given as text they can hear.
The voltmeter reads 40 V
